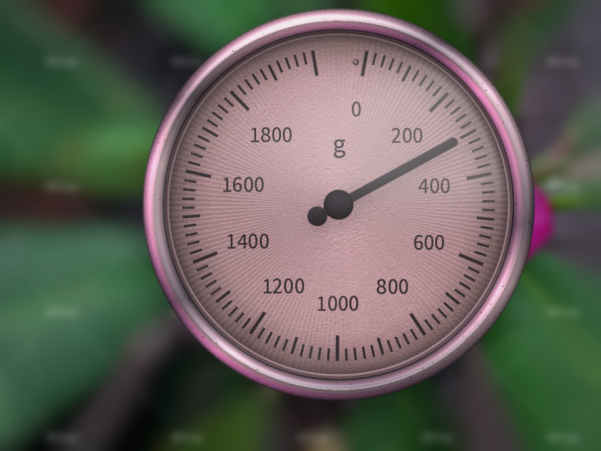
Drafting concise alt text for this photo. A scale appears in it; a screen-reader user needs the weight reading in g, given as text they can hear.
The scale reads 300 g
